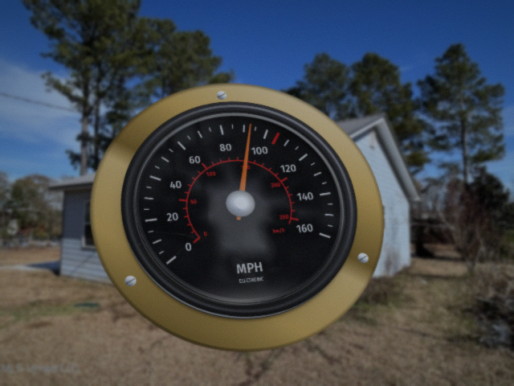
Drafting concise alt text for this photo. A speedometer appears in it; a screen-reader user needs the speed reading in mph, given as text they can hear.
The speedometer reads 92.5 mph
